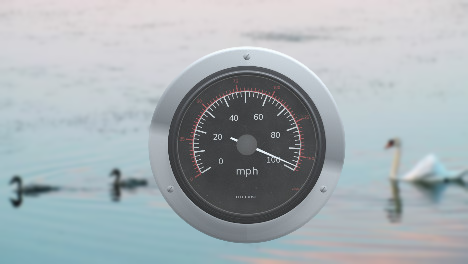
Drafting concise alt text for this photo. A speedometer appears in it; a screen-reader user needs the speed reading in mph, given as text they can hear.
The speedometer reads 98 mph
